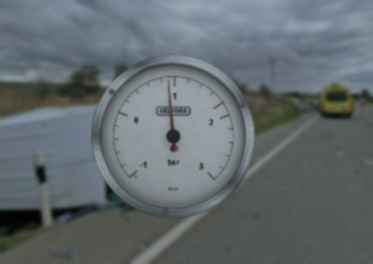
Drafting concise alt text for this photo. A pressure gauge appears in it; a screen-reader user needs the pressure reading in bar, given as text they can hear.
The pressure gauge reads 0.9 bar
